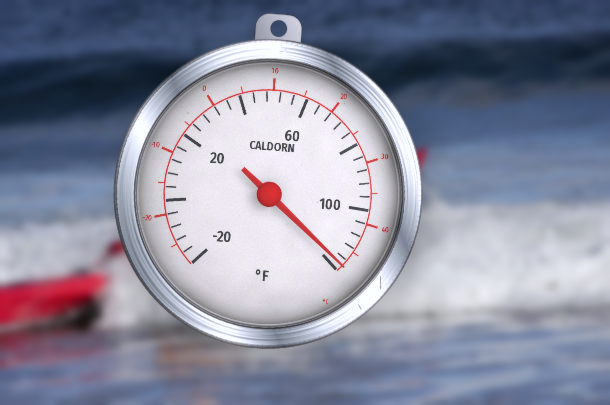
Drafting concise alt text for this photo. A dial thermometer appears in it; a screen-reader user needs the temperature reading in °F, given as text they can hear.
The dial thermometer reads 118 °F
